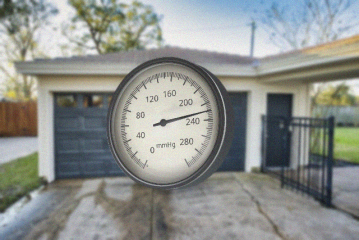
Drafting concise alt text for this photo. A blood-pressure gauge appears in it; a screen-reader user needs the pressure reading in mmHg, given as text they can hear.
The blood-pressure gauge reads 230 mmHg
